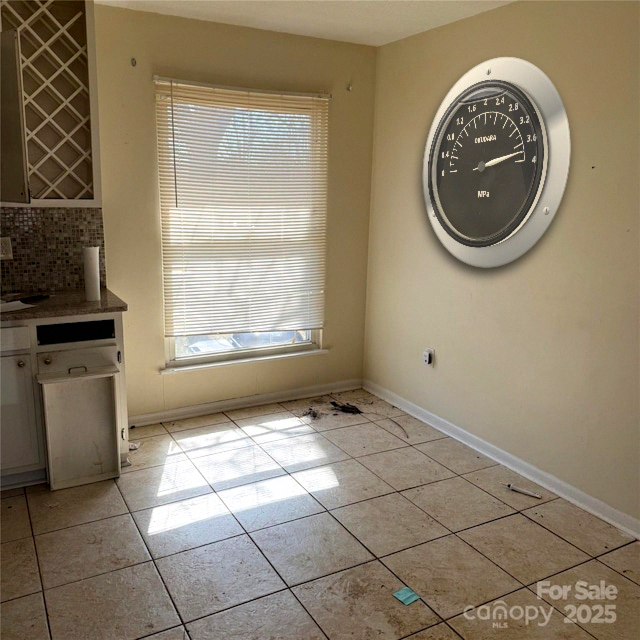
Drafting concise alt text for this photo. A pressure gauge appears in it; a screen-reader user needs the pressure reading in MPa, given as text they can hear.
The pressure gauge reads 3.8 MPa
